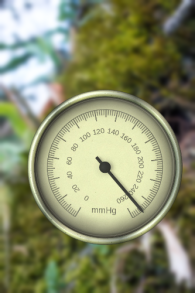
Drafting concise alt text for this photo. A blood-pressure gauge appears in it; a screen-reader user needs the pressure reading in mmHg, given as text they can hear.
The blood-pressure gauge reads 250 mmHg
